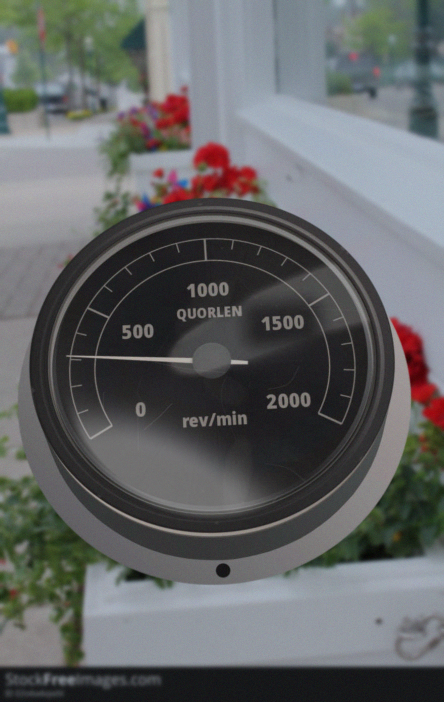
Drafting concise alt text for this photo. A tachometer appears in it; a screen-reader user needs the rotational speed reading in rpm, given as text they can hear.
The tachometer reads 300 rpm
